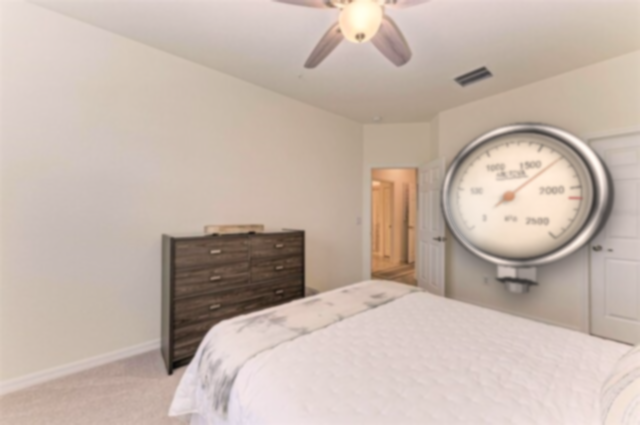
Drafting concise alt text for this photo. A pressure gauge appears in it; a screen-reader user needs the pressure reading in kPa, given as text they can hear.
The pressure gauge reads 1700 kPa
